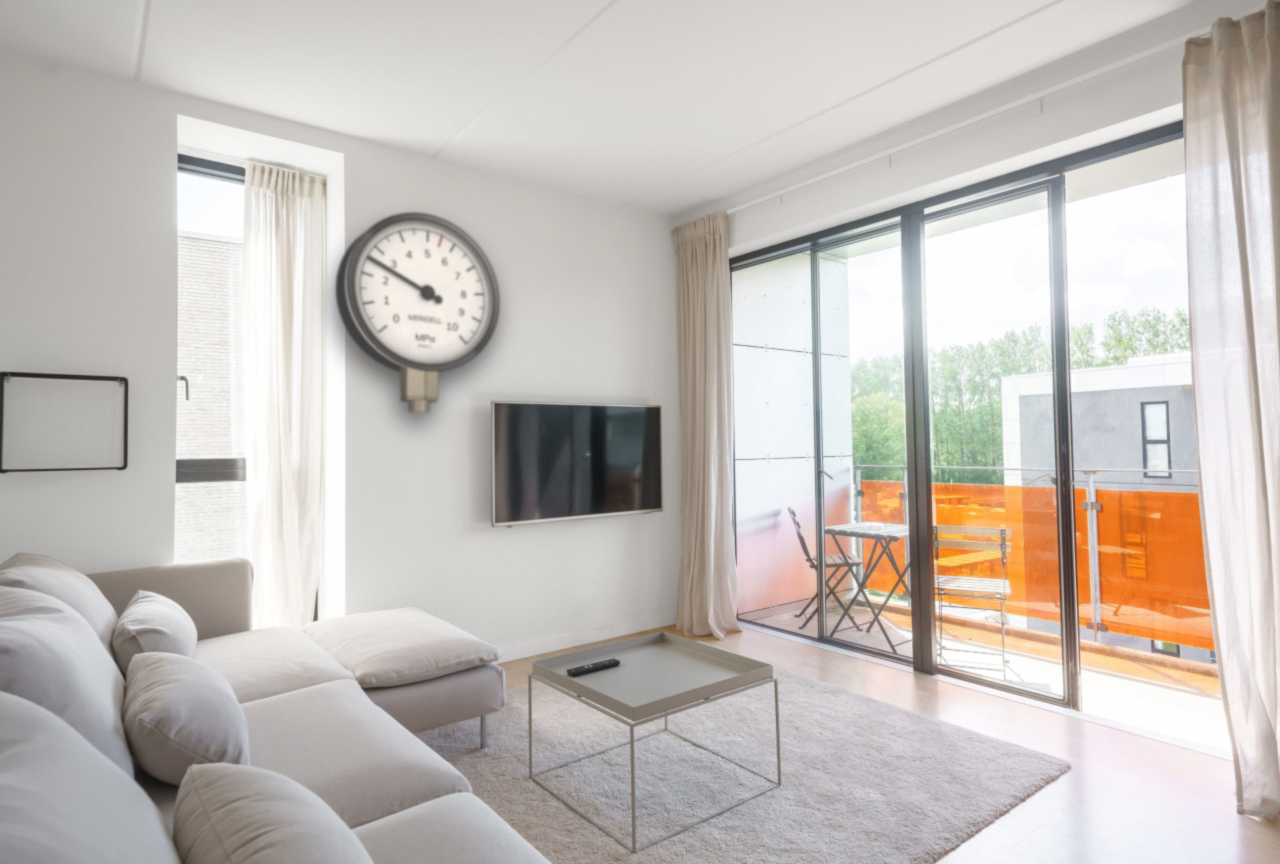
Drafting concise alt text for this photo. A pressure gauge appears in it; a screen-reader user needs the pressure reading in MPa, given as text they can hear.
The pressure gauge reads 2.5 MPa
